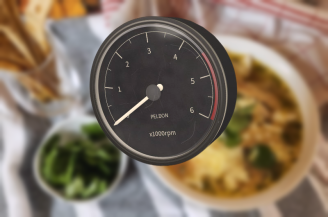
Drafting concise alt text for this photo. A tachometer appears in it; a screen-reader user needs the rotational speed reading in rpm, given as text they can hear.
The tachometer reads 0 rpm
